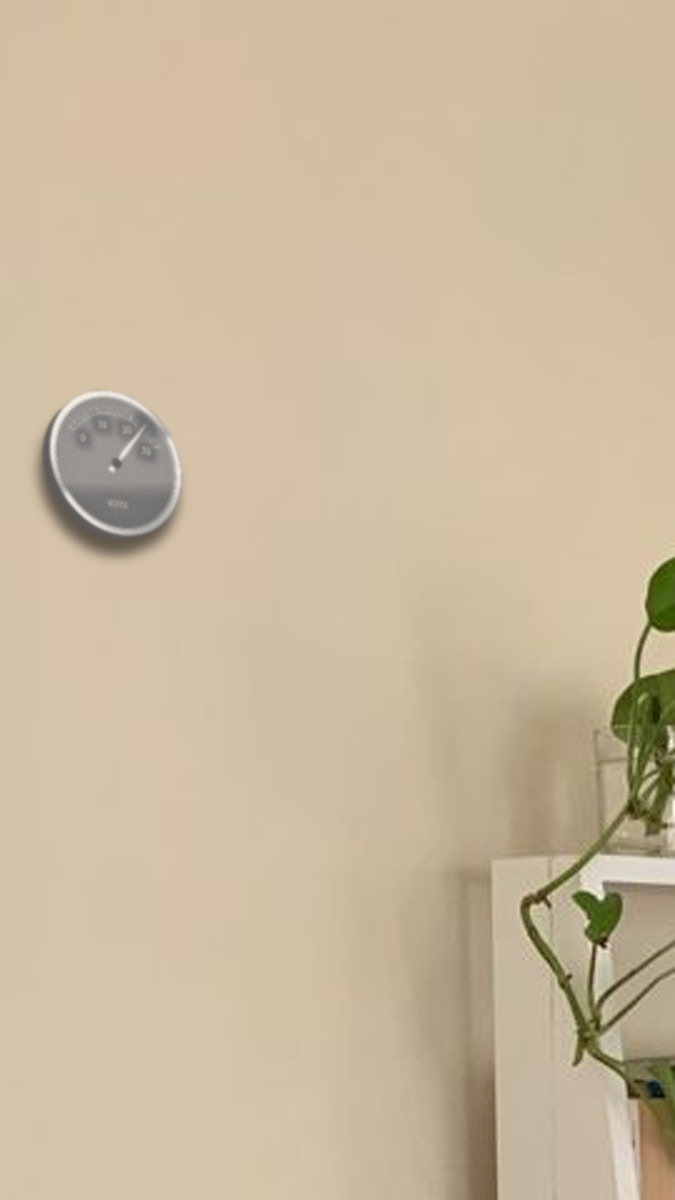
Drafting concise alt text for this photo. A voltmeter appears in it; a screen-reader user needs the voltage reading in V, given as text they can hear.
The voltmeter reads 24 V
